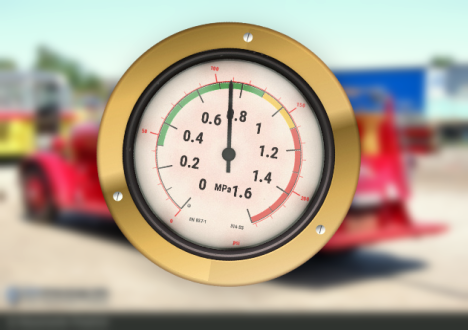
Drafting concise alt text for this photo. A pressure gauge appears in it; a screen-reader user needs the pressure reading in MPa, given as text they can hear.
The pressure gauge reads 0.75 MPa
